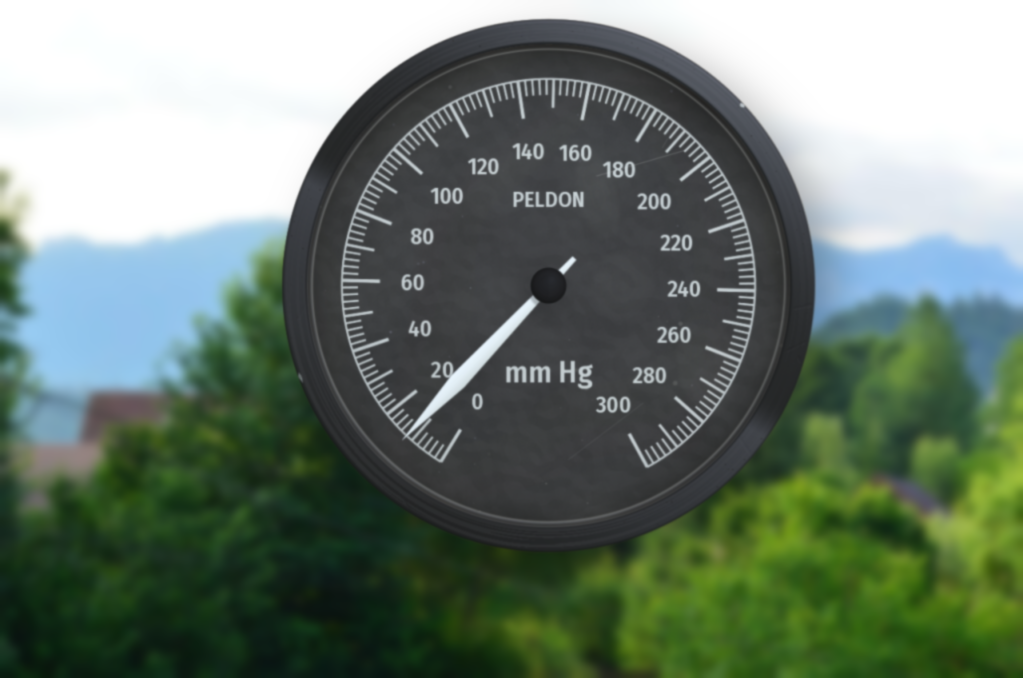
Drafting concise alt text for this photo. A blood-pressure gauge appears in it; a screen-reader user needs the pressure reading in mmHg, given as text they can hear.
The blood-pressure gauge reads 12 mmHg
